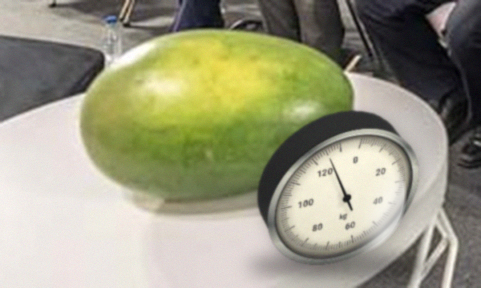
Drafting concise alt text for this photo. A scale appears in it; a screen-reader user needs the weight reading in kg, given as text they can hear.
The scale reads 125 kg
